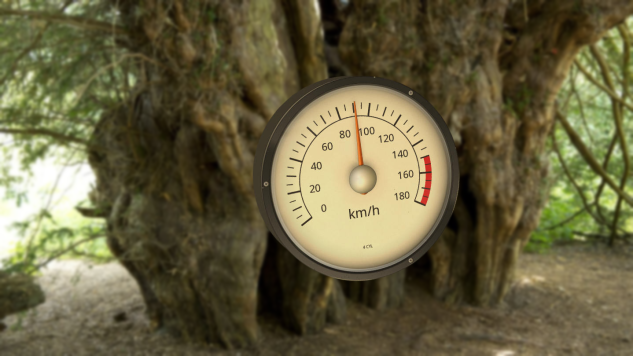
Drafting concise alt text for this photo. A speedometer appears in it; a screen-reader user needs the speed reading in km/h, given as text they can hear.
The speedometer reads 90 km/h
